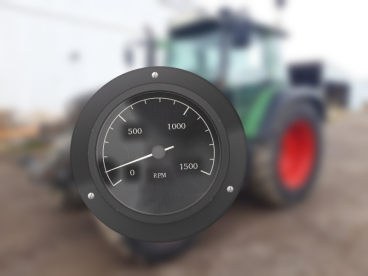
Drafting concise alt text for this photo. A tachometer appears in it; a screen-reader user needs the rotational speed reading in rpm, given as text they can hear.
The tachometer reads 100 rpm
